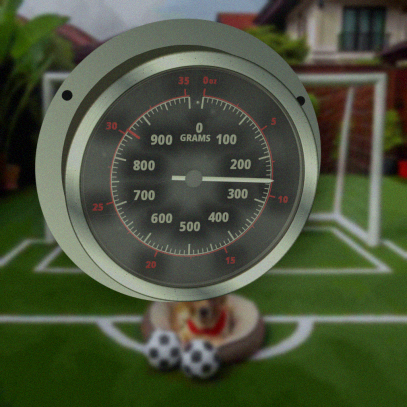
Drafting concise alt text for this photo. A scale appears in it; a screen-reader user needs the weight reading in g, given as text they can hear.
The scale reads 250 g
